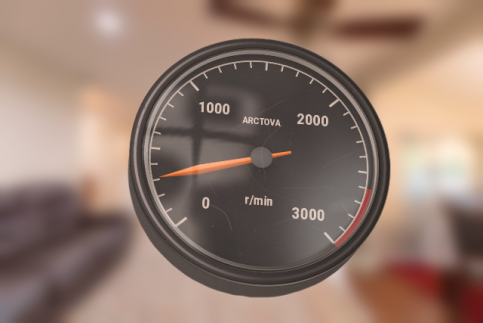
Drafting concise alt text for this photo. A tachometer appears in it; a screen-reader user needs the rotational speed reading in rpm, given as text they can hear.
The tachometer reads 300 rpm
